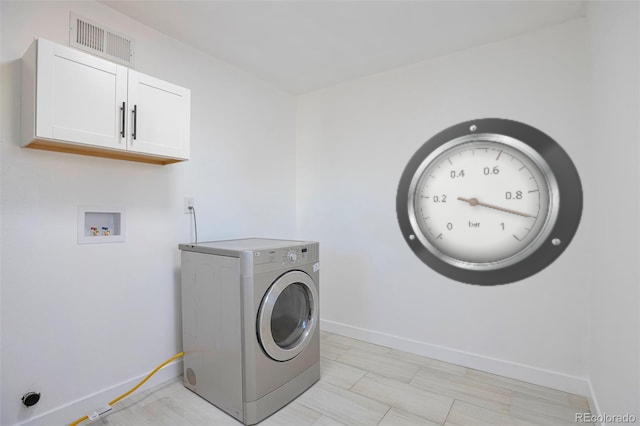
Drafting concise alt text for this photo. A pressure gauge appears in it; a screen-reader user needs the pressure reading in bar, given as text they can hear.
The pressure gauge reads 0.9 bar
